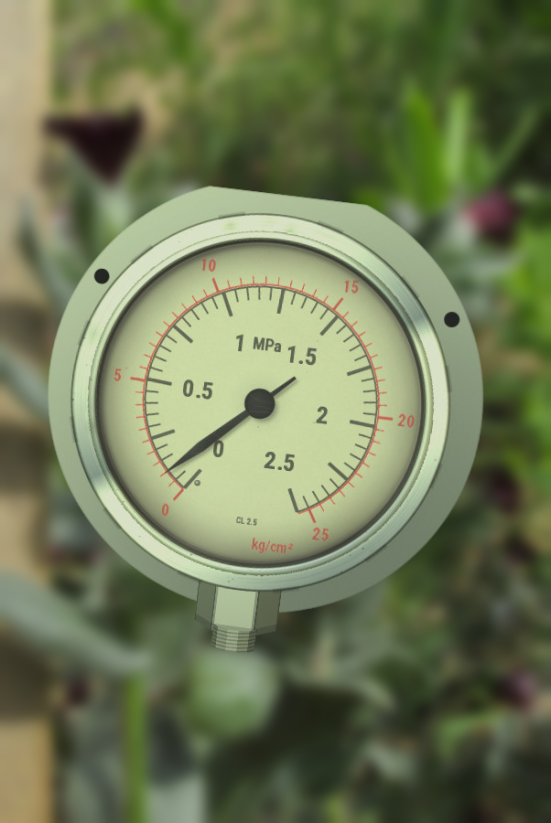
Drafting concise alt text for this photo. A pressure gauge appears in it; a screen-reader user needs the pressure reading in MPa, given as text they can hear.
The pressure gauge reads 0.1 MPa
